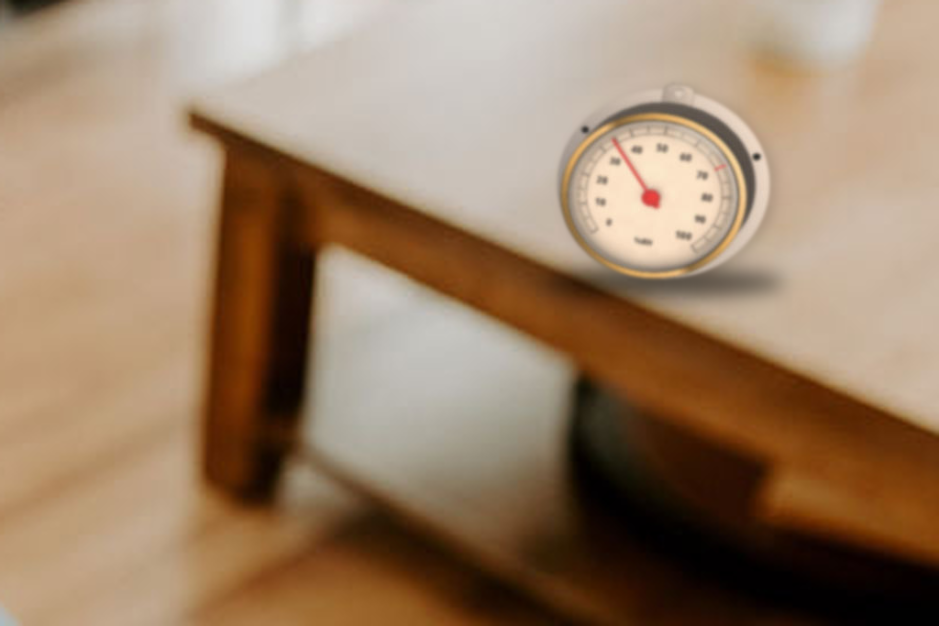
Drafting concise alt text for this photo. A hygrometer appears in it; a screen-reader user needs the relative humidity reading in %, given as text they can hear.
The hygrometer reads 35 %
